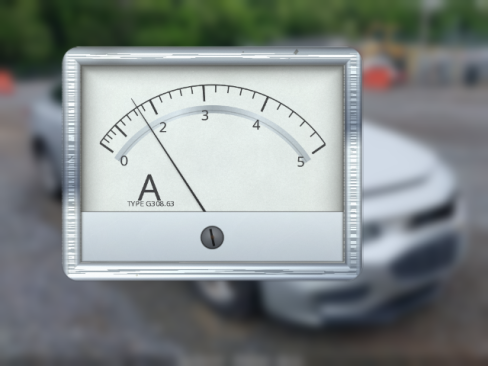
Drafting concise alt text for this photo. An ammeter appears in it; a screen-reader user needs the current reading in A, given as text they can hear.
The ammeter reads 1.7 A
